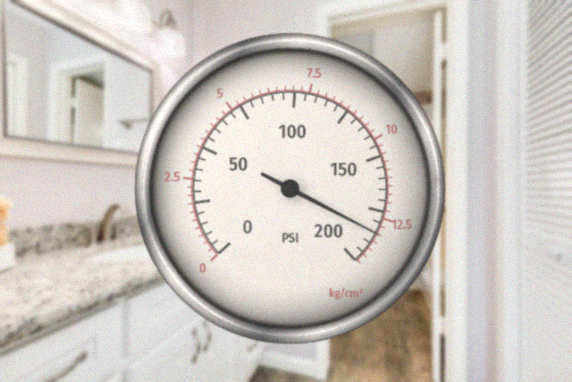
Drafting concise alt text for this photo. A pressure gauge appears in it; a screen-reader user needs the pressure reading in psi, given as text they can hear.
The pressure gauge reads 185 psi
